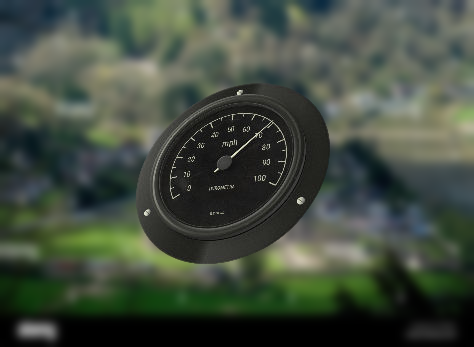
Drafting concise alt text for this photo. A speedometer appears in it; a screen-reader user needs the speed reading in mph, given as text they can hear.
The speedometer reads 70 mph
